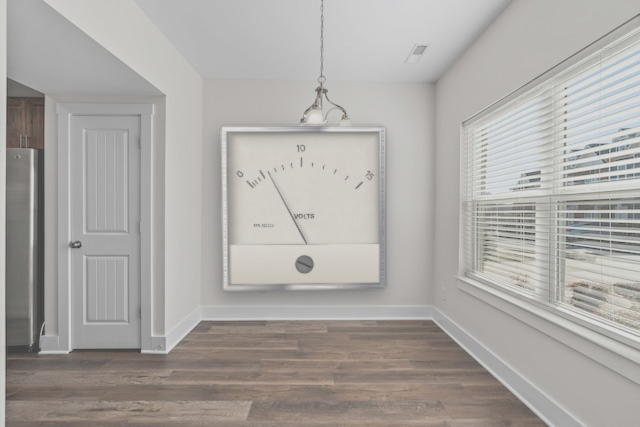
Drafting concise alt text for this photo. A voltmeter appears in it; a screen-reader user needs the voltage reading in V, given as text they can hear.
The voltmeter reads 6 V
